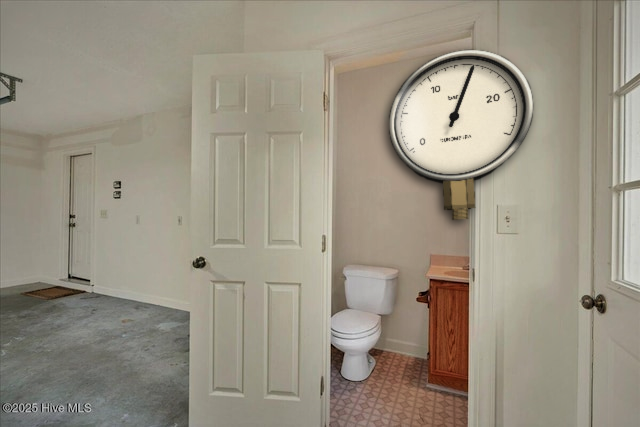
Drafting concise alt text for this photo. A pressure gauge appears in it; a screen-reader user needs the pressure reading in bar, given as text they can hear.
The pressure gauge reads 15 bar
